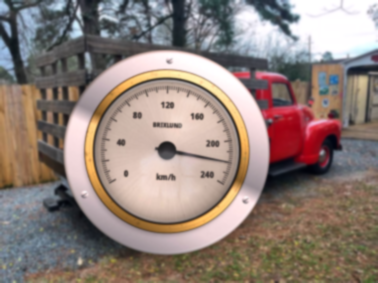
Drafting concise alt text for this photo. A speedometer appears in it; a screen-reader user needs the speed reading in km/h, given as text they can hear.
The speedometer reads 220 km/h
